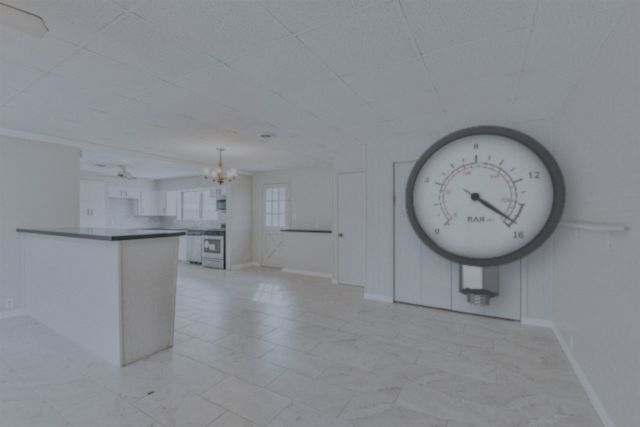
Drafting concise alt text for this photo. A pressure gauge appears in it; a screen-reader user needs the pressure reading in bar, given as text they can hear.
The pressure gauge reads 15.5 bar
